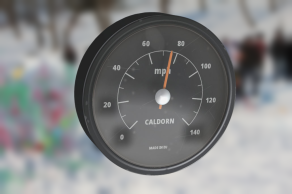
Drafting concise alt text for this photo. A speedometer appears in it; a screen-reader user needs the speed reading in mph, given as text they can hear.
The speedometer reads 75 mph
